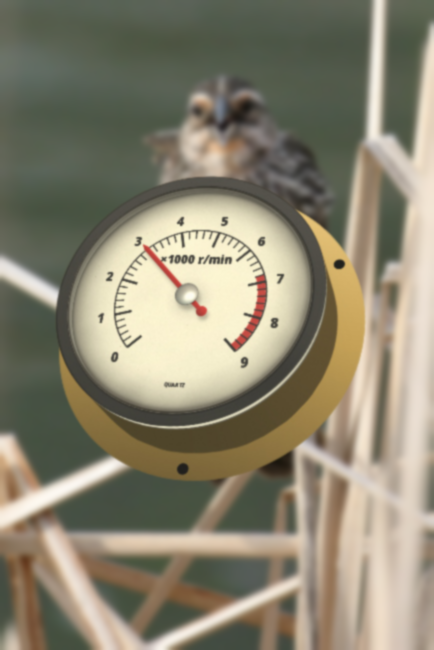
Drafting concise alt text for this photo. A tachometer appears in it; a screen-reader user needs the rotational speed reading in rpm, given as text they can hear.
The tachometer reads 3000 rpm
